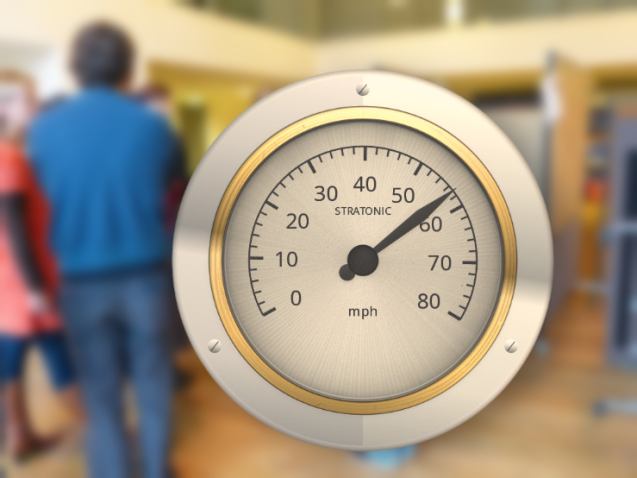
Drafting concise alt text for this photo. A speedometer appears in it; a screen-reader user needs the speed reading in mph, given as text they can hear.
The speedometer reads 57 mph
